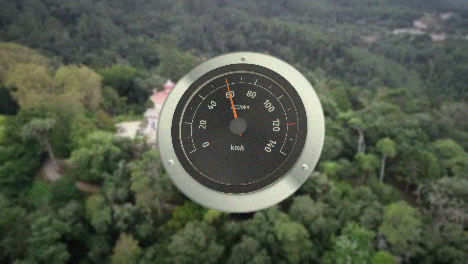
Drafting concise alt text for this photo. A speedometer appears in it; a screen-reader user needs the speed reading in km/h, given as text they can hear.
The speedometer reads 60 km/h
